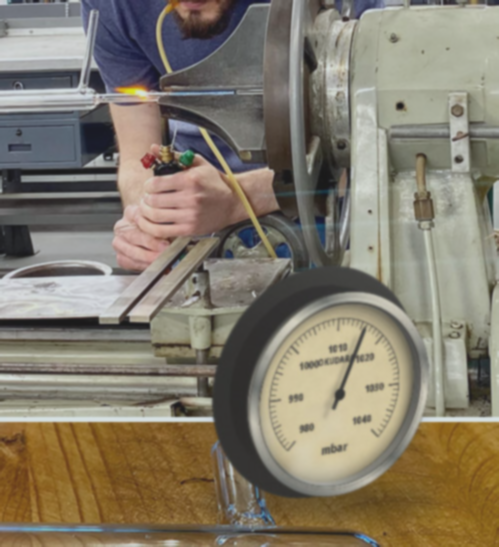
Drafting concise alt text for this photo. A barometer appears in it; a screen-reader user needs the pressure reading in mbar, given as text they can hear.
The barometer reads 1015 mbar
